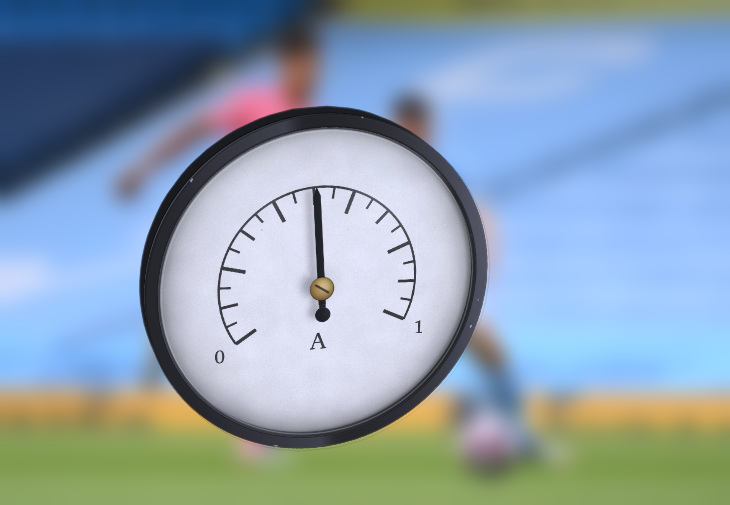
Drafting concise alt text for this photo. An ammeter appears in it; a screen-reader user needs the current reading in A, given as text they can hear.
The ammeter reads 0.5 A
